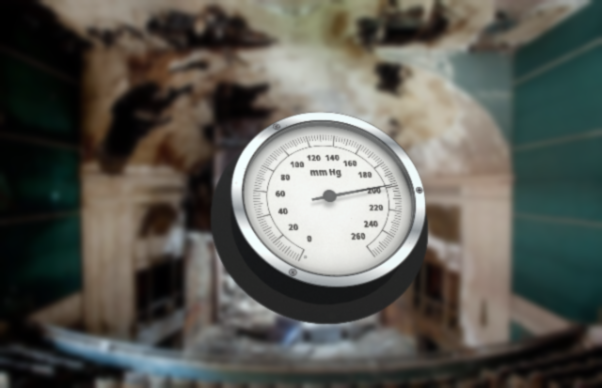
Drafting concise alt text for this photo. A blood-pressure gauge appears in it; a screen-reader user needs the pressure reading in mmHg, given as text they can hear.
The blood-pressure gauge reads 200 mmHg
